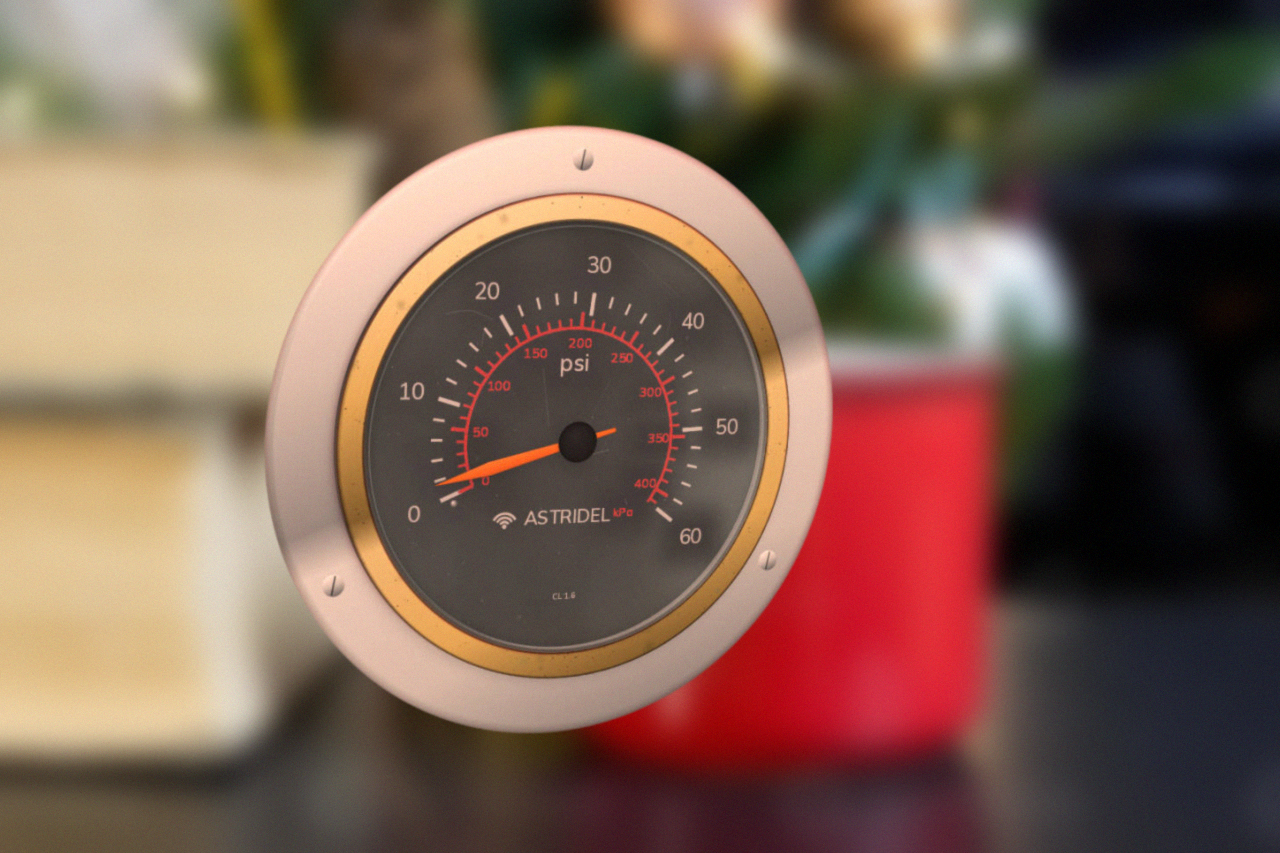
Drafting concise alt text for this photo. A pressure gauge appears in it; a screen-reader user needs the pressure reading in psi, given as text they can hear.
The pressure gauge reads 2 psi
